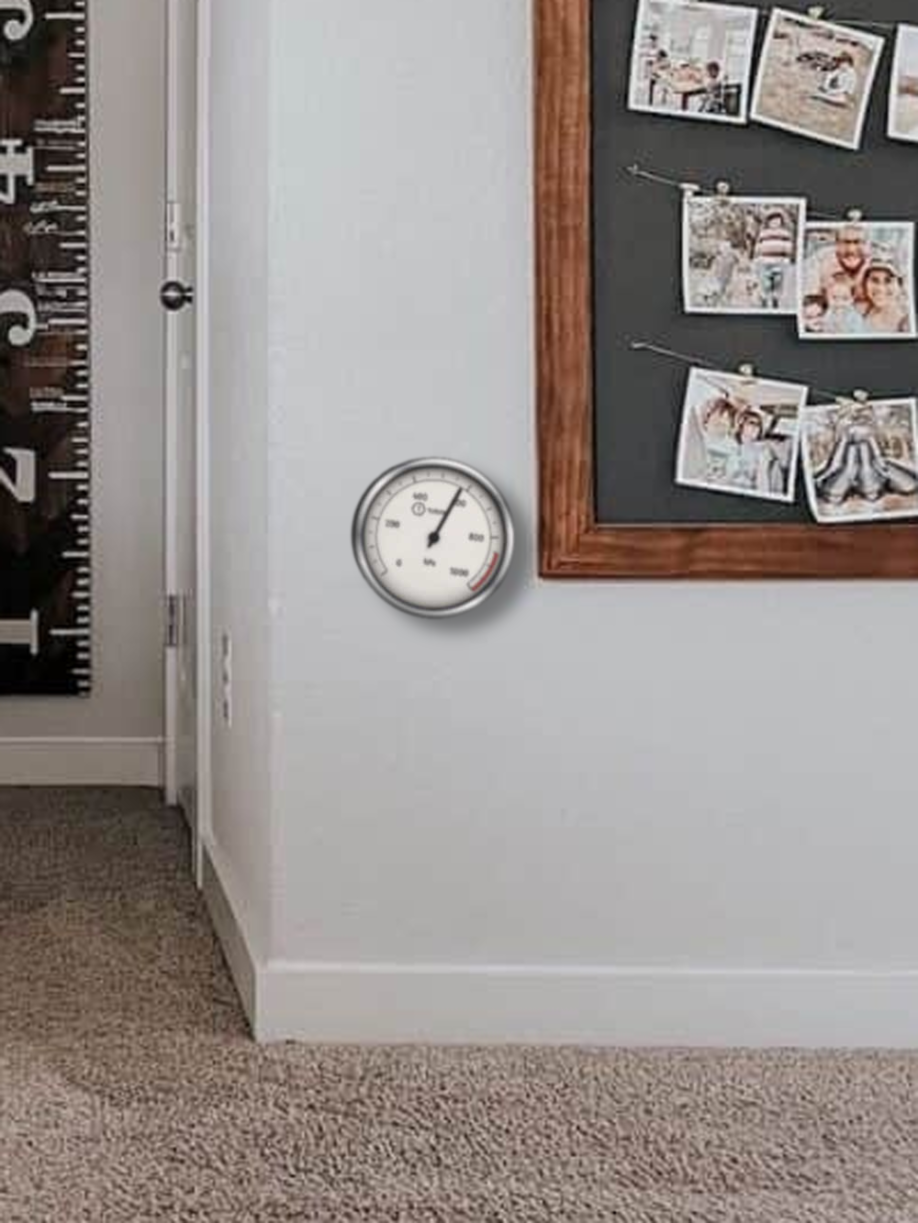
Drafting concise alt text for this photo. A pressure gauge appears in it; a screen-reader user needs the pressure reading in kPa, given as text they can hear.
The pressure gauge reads 575 kPa
